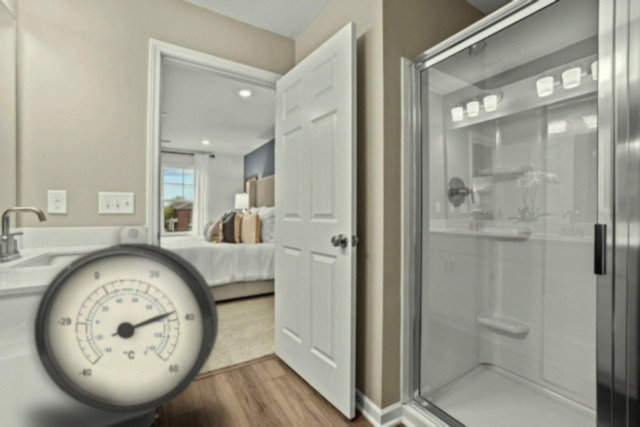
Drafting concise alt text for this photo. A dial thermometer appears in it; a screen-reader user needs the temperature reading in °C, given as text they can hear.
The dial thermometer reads 36 °C
